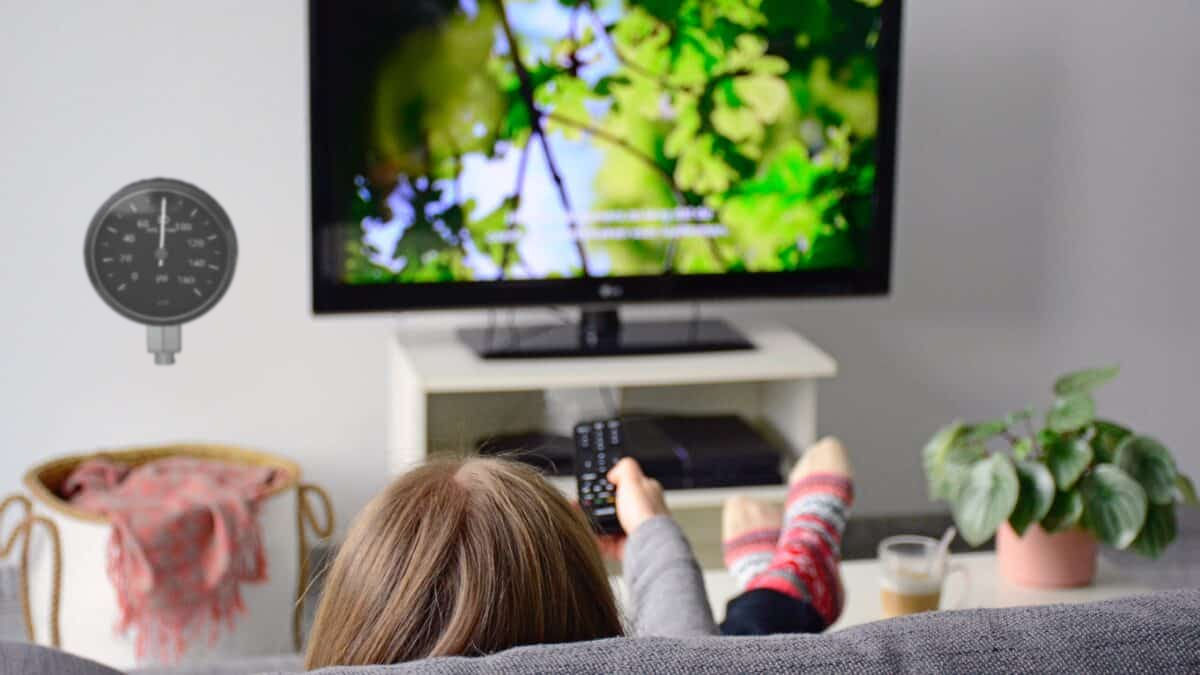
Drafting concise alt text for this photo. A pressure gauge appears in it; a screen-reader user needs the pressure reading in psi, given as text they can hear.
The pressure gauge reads 80 psi
